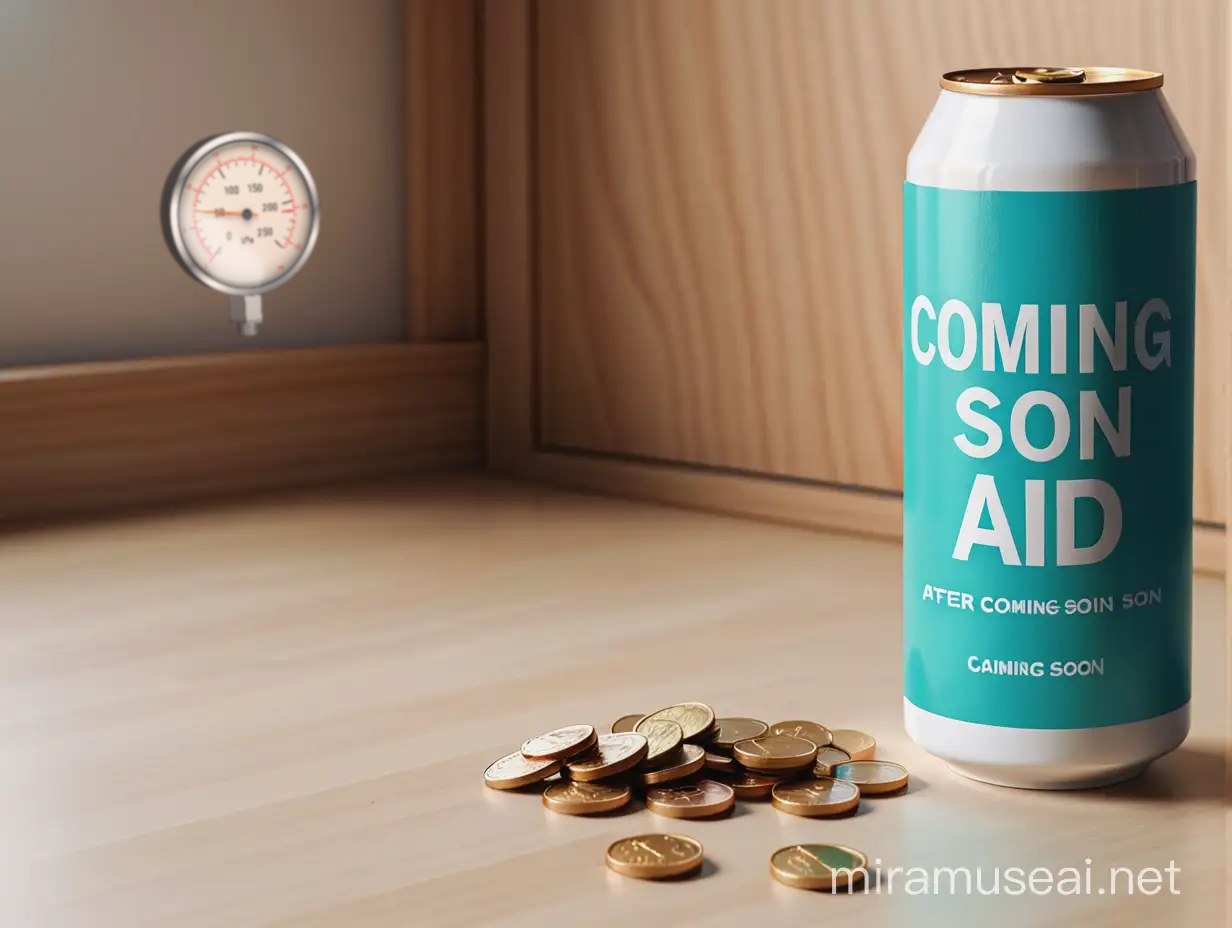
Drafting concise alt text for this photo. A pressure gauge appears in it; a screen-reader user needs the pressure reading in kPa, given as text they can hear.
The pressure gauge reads 50 kPa
